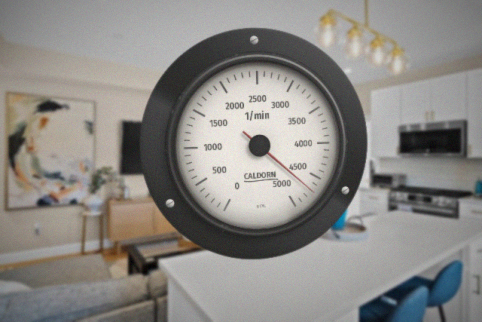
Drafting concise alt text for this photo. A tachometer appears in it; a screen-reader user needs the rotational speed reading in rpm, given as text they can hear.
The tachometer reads 4700 rpm
